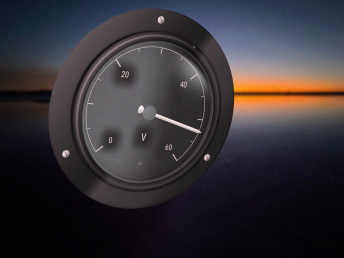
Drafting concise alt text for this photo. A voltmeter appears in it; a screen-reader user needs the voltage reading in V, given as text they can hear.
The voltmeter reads 52.5 V
